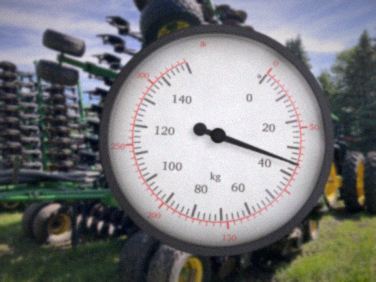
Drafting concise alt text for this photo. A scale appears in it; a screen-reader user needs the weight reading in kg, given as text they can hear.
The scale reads 36 kg
